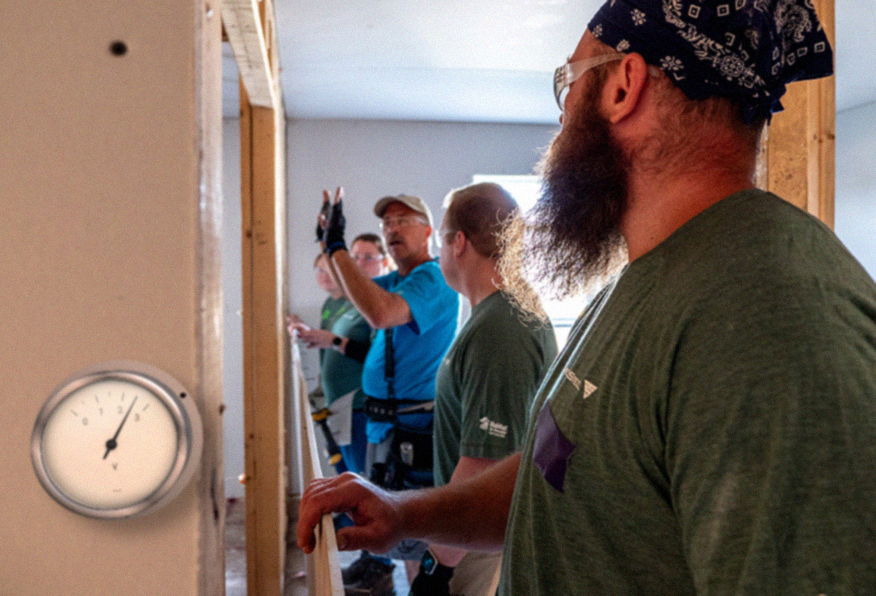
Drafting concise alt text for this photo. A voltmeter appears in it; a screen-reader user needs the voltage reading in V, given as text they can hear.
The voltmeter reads 2.5 V
